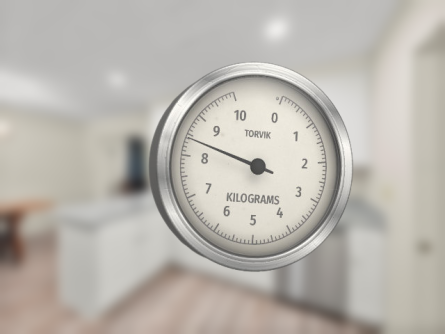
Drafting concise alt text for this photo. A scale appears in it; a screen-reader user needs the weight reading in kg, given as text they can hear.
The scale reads 8.4 kg
